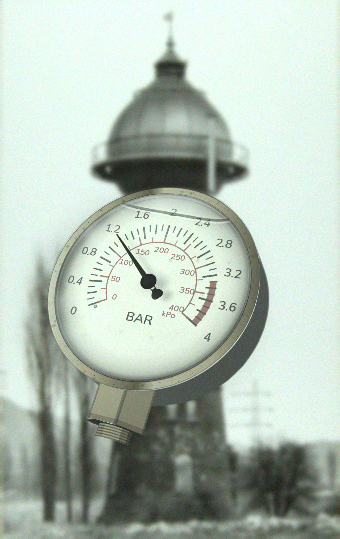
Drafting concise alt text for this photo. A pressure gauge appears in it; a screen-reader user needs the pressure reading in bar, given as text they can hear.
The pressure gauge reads 1.2 bar
